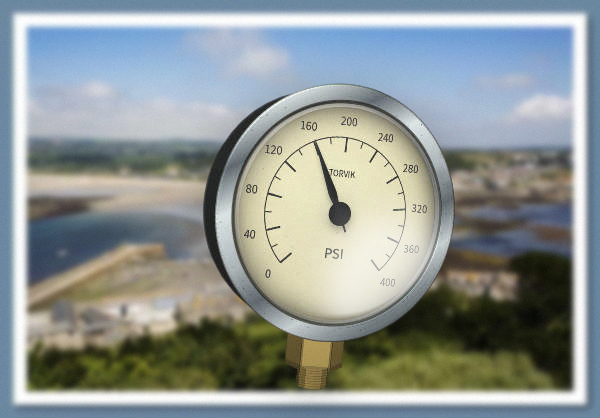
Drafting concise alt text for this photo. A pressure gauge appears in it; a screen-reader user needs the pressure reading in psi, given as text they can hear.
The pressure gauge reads 160 psi
